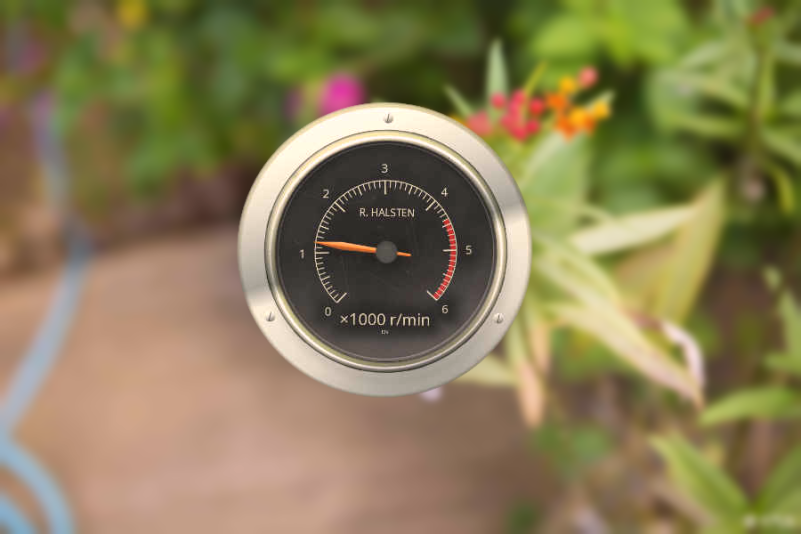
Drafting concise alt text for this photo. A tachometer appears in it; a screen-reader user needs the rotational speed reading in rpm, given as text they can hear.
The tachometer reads 1200 rpm
